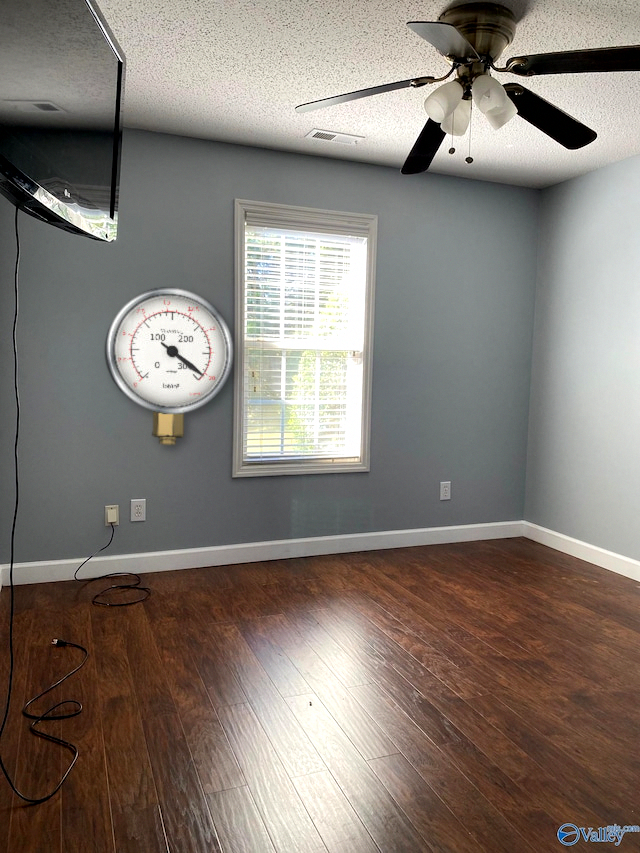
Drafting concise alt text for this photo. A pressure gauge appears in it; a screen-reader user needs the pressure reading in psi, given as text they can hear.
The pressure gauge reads 290 psi
